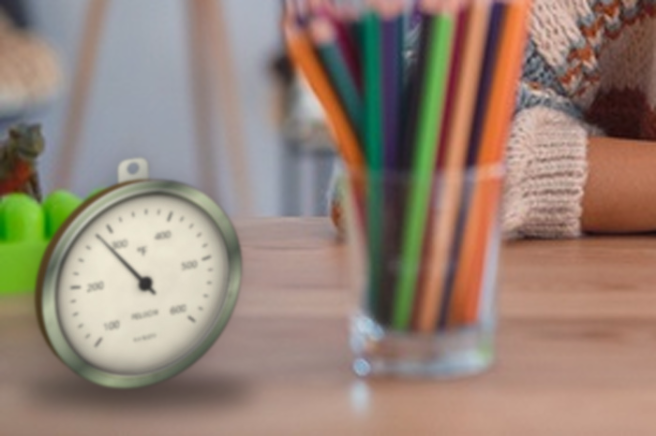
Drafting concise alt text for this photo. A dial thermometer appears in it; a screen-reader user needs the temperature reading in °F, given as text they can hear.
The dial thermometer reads 280 °F
